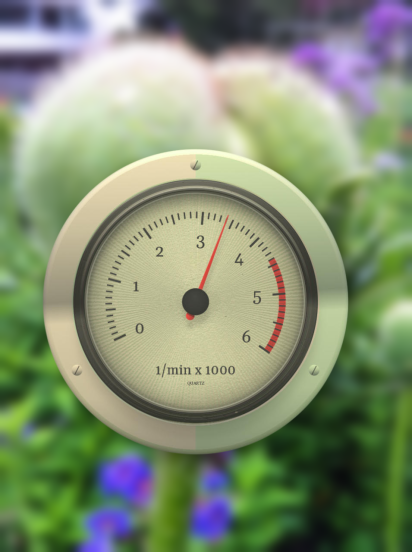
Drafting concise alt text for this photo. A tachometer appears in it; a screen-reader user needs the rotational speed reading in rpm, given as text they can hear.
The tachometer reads 3400 rpm
